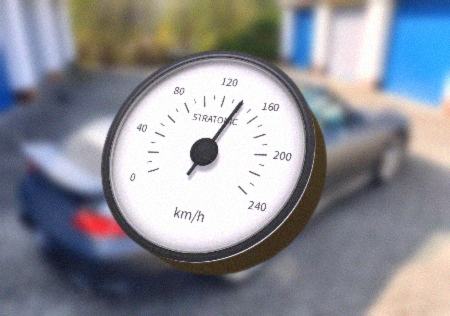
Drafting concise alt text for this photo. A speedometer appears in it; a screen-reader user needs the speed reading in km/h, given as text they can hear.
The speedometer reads 140 km/h
